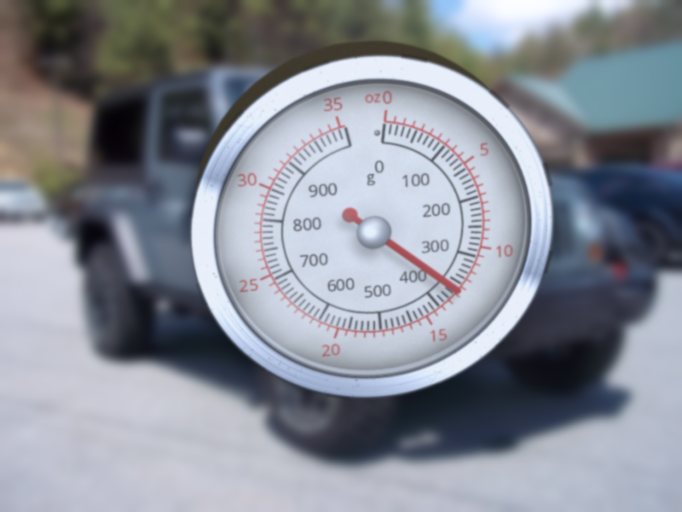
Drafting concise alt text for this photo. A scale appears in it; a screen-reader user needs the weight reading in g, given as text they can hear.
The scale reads 360 g
